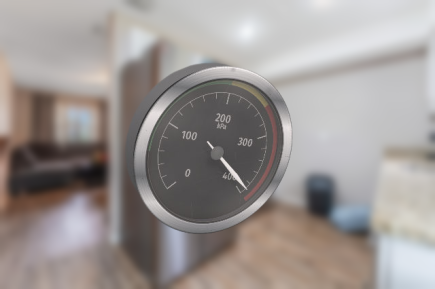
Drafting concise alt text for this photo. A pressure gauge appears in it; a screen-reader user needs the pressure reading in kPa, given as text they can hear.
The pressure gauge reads 390 kPa
